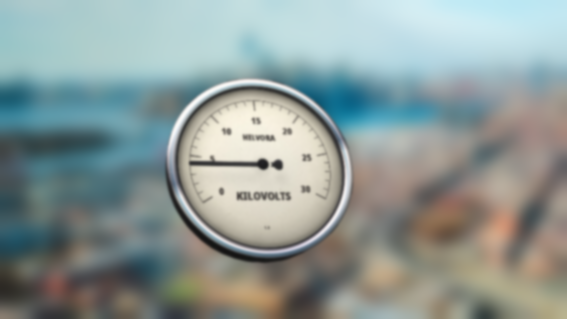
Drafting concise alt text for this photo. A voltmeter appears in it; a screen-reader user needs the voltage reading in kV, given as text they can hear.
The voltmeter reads 4 kV
